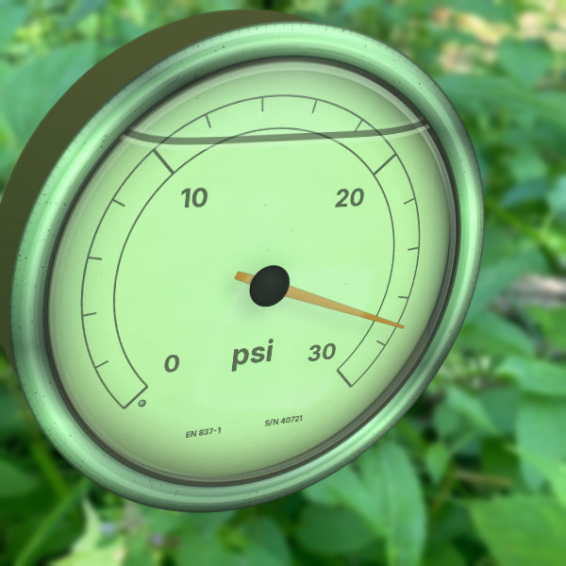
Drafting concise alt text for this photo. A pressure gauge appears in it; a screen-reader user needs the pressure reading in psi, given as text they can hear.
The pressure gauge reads 27 psi
